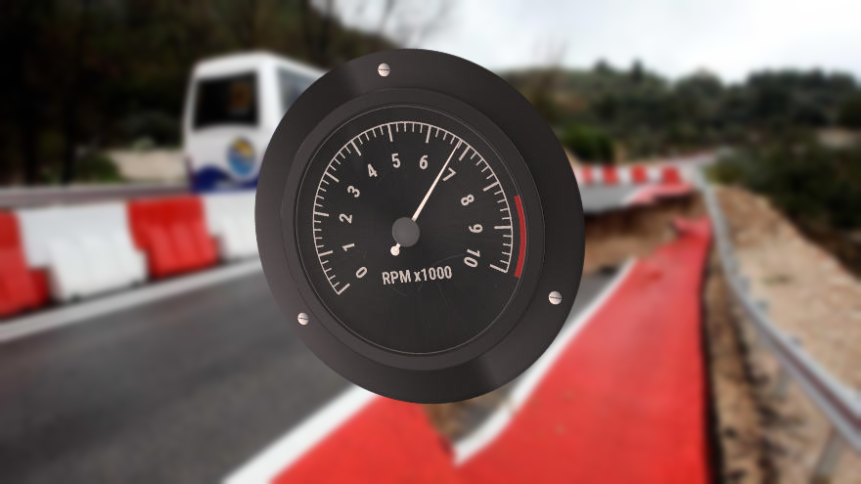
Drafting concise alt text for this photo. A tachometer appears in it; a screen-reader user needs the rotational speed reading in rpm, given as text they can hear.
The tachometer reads 6800 rpm
